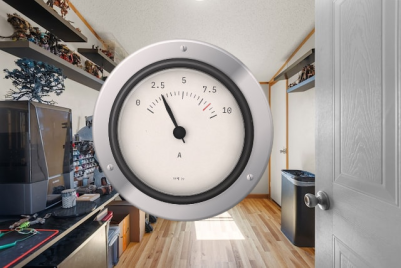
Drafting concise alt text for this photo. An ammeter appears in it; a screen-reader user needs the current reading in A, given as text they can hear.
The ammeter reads 2.5 A
